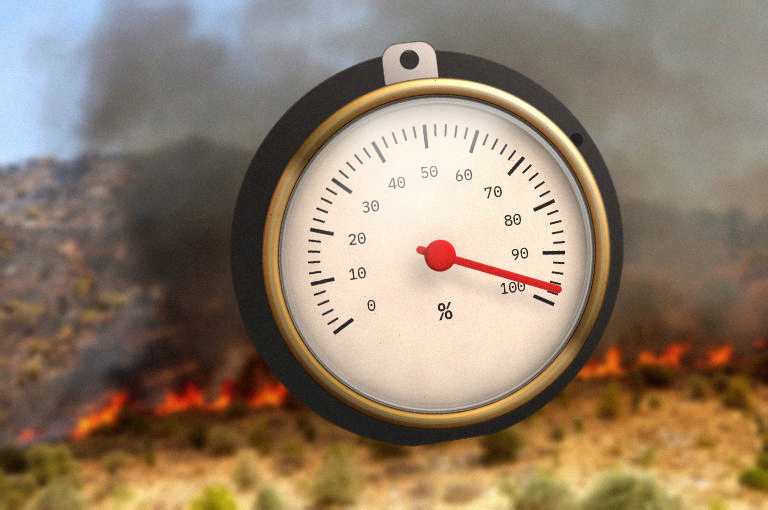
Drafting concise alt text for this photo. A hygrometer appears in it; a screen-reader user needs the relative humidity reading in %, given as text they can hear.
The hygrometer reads 97 %
